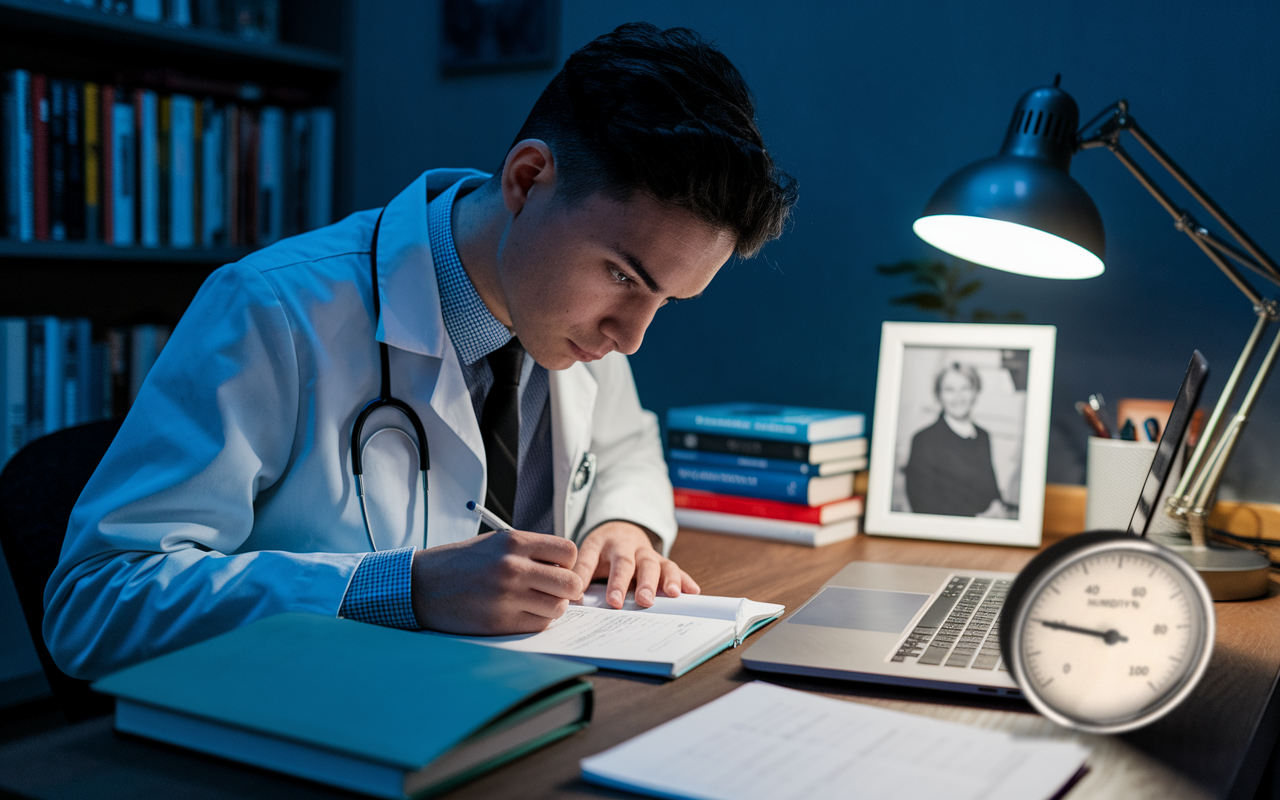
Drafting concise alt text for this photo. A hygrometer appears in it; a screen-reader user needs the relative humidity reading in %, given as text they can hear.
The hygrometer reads 20 %
